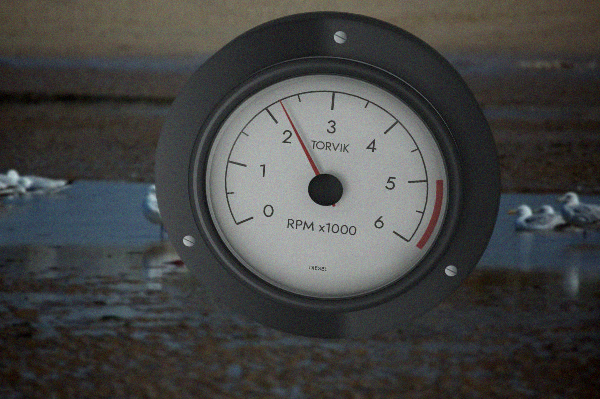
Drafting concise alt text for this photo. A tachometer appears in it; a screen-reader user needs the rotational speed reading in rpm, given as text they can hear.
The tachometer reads 2250 rpm
